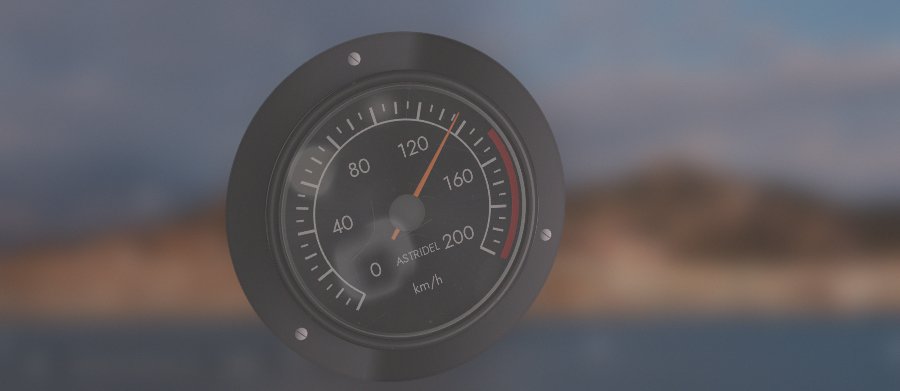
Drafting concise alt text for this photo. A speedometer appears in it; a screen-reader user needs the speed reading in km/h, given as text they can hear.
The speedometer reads 135 km/h
